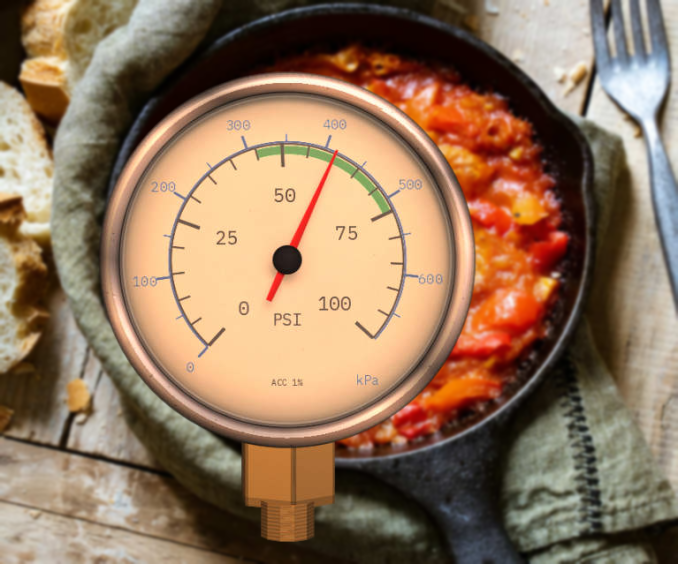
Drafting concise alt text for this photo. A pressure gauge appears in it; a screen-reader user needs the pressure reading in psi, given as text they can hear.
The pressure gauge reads 60 psi
